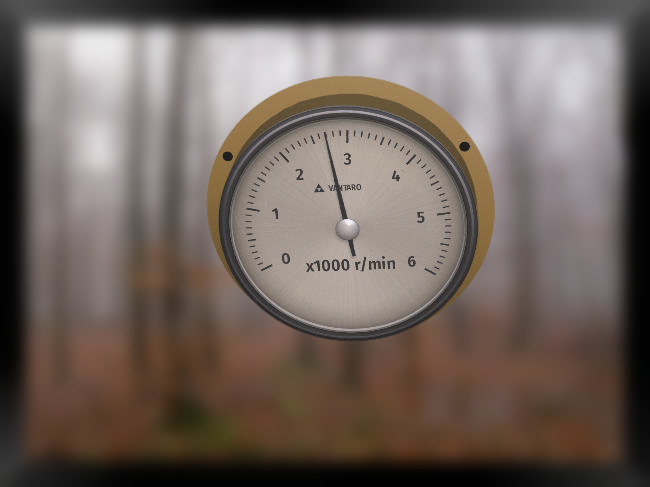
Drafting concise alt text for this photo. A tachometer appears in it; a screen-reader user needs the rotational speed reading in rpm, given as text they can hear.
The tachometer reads 2700 rpm
